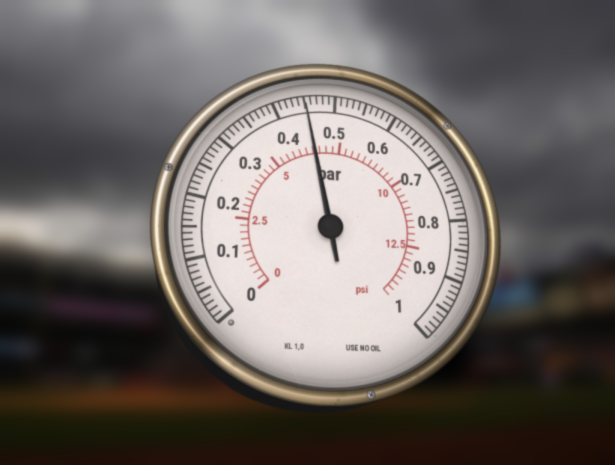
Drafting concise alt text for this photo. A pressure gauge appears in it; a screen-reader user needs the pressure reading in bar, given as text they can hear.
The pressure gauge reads 0.45 bar
